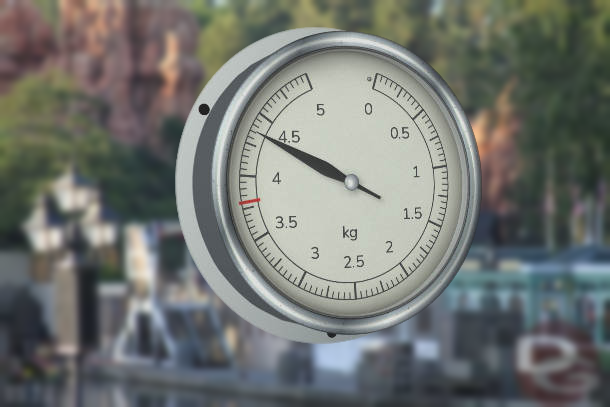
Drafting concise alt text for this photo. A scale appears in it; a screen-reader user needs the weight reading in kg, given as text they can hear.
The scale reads 4.35 kg
